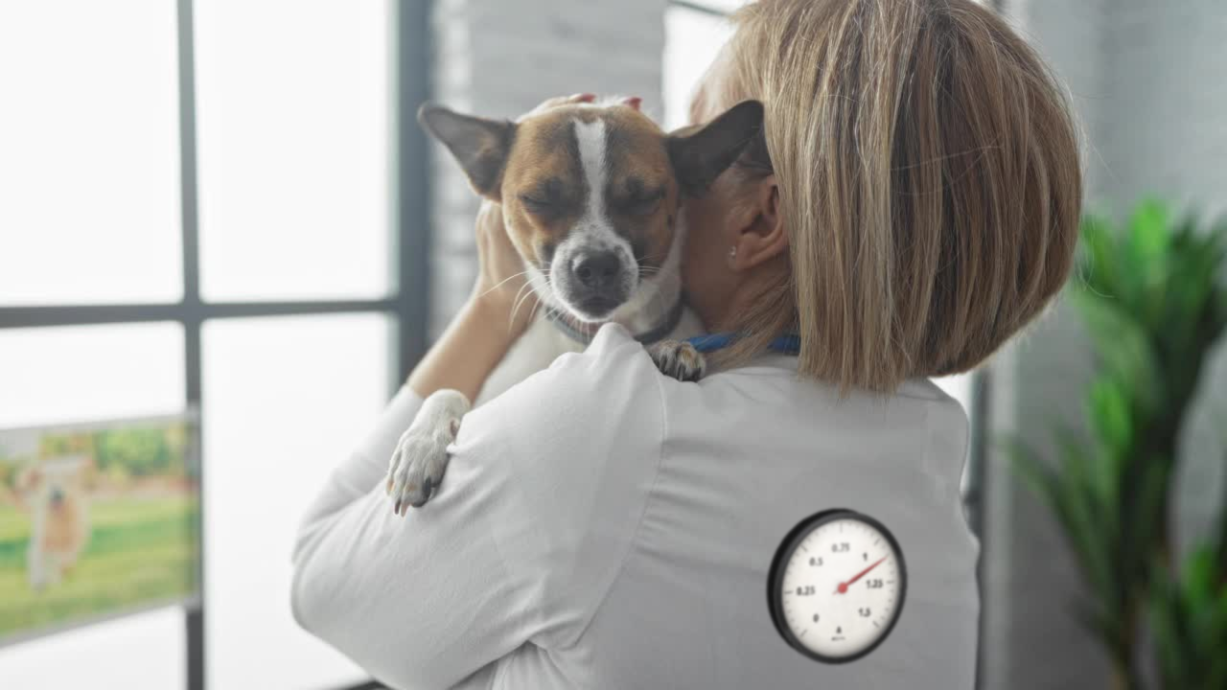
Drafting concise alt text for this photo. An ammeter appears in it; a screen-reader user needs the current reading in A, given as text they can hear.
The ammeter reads 1.1 A
